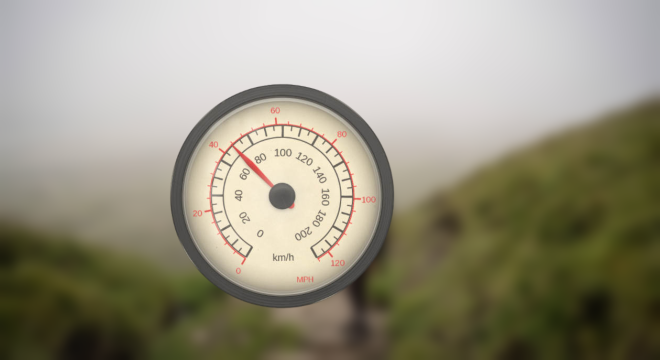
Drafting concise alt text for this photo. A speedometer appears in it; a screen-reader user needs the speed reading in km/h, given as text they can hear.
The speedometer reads 70 km/h
